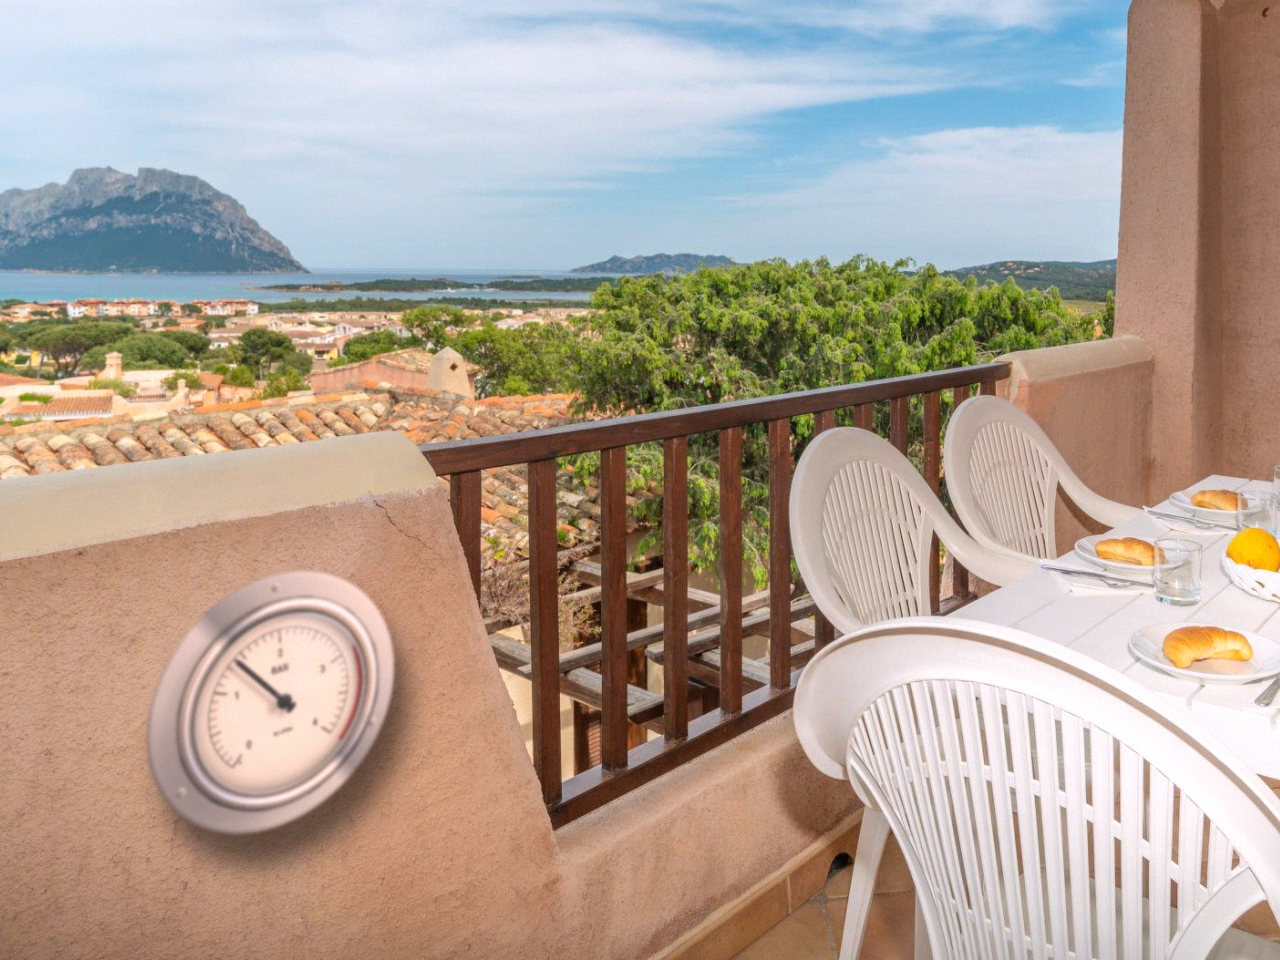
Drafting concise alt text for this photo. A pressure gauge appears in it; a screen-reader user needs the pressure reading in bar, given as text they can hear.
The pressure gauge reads 1.4 bar
